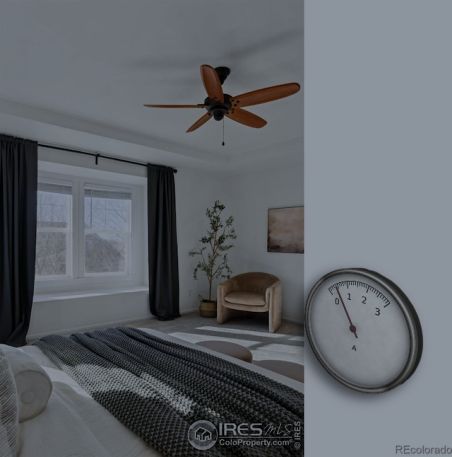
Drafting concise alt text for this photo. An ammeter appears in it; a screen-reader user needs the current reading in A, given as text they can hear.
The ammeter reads 0.5 A
